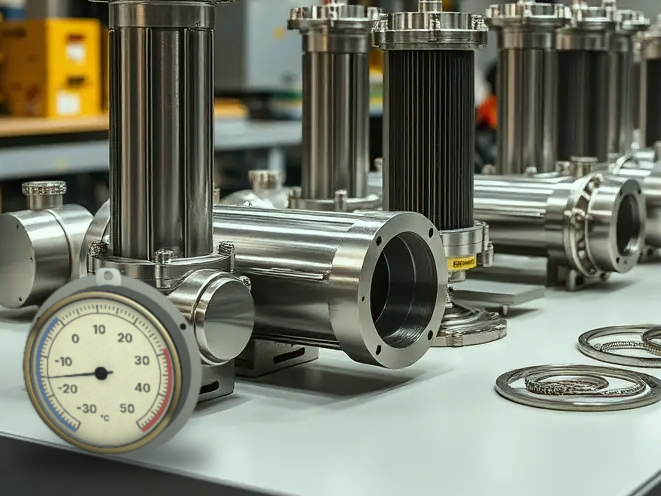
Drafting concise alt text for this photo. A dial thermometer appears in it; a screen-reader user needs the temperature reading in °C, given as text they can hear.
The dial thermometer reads -15 °C
